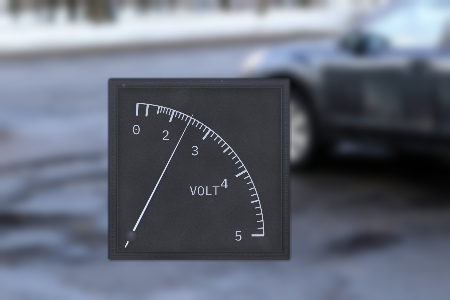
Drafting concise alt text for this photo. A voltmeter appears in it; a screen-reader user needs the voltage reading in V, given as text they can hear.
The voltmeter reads 2.5 V
